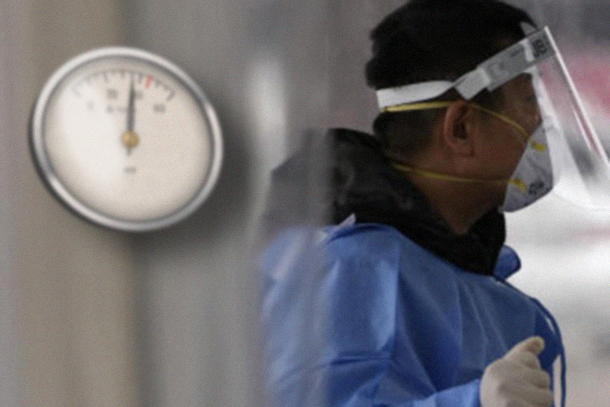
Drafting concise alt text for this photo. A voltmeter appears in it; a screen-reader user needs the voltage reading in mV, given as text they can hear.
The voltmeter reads 35 mV
